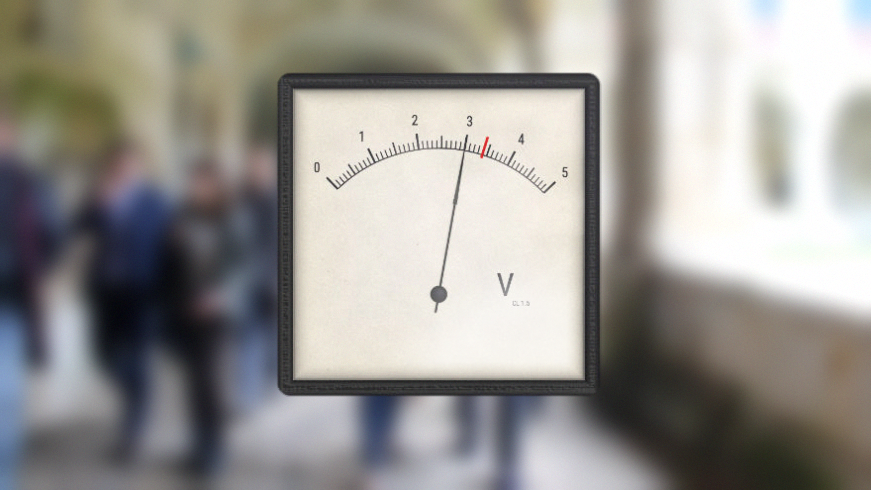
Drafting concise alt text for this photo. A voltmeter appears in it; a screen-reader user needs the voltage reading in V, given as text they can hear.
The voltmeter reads 3 V
